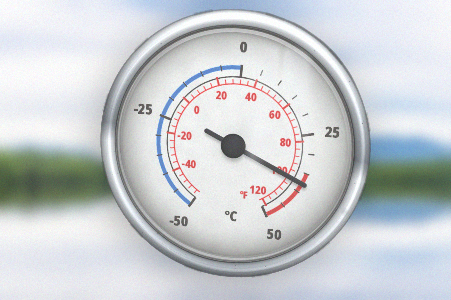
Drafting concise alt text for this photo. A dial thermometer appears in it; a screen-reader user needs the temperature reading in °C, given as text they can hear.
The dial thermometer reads 37.5 °C
